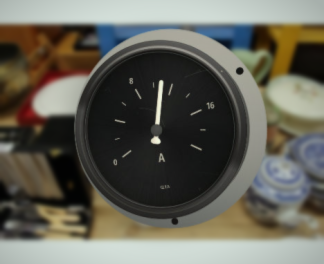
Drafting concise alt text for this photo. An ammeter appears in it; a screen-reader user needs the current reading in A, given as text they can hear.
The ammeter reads 11 A
